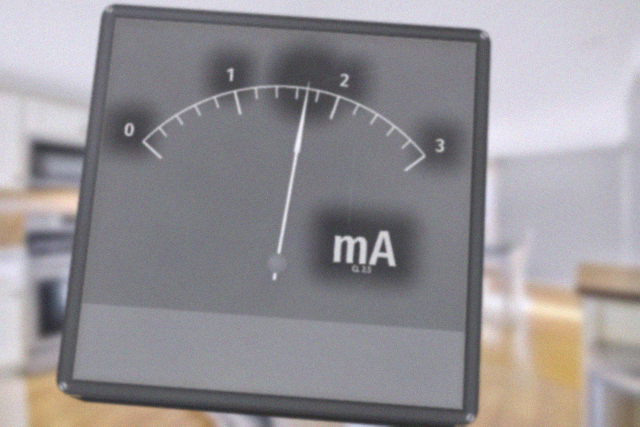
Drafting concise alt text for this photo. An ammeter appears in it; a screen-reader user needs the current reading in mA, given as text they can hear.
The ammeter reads 1.7 mA
